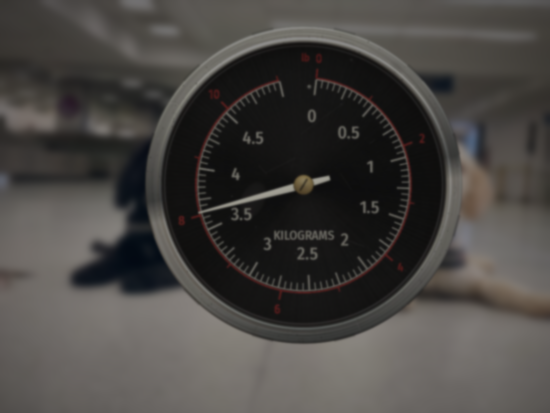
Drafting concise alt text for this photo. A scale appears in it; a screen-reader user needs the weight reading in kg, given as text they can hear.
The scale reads 3.65 kg
